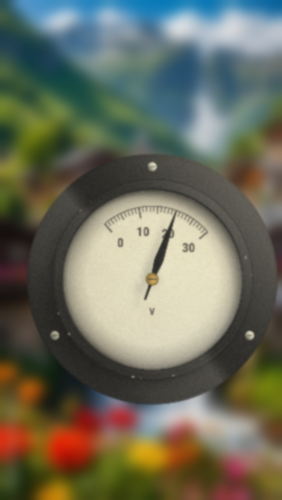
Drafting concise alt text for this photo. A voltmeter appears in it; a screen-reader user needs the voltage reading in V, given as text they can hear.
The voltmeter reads 20 V
